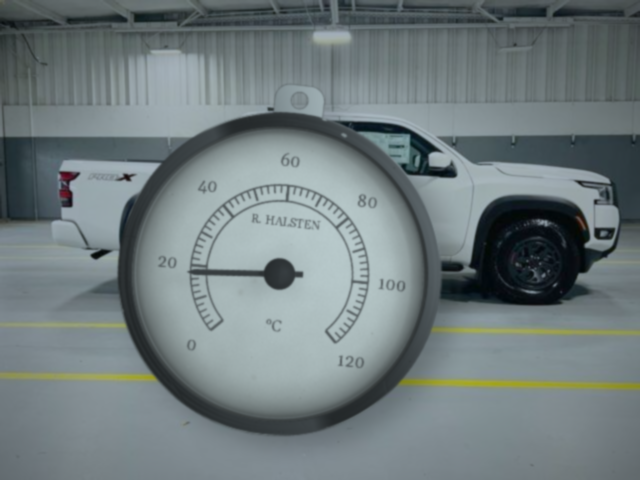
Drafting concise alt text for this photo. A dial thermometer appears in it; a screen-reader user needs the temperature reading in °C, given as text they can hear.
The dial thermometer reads 18 °C
